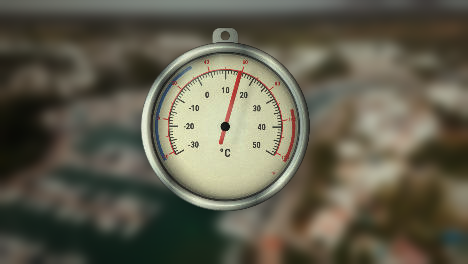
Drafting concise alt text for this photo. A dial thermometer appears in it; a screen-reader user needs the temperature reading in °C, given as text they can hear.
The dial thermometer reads 15 °C
